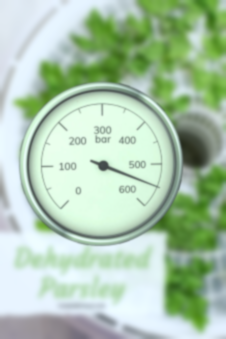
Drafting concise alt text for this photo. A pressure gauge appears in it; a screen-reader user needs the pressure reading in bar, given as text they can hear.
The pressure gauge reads 550 bar
